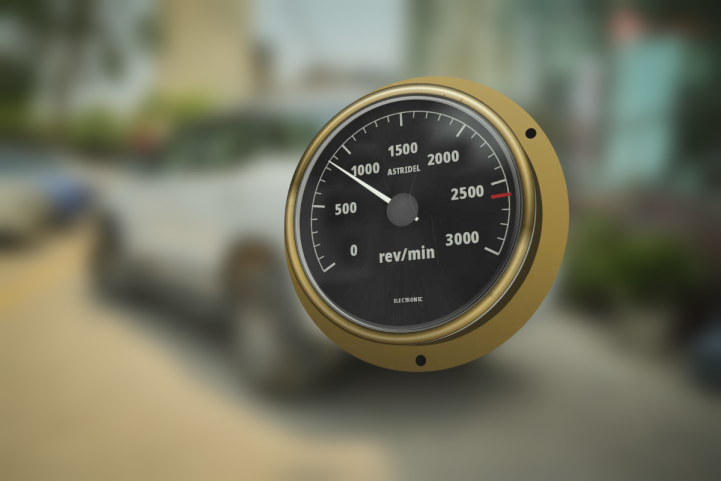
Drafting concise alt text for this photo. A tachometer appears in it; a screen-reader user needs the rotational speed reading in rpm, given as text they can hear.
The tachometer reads 850 rpm
